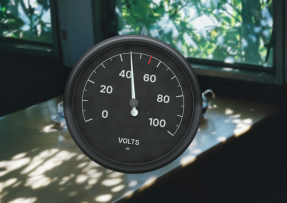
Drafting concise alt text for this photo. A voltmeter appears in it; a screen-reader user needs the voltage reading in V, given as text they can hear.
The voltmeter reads 45 V
